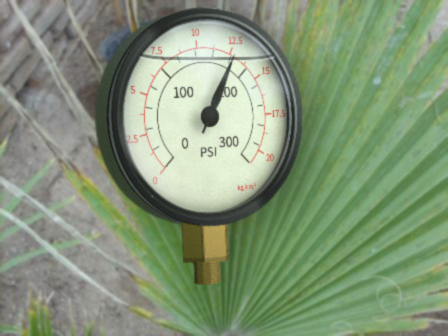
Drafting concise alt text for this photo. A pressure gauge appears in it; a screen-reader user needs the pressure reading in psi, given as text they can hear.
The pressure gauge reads 180 psi
